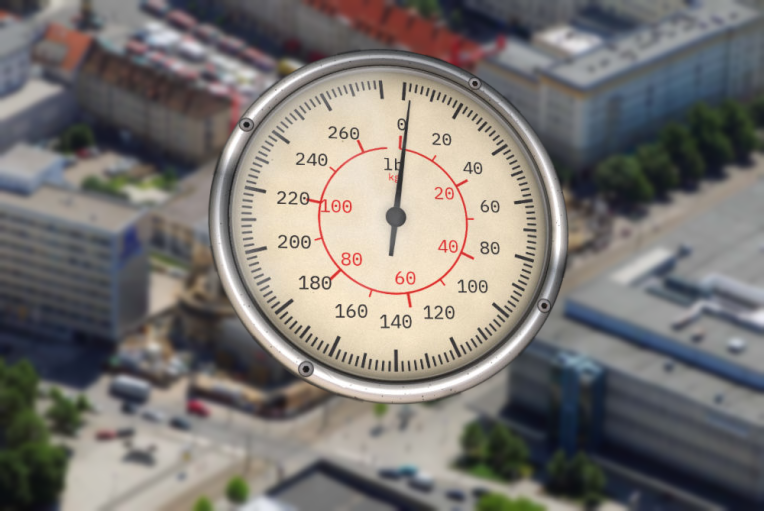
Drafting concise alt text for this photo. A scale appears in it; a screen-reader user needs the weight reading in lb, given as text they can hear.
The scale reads 2 lb
